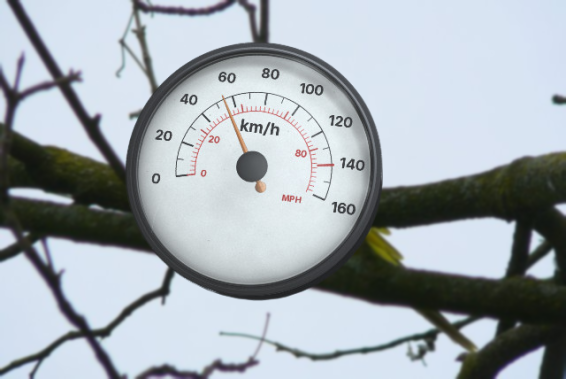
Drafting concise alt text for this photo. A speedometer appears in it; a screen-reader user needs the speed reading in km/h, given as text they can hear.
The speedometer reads 55 km/h
